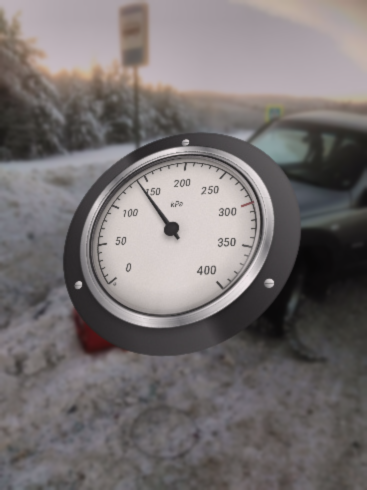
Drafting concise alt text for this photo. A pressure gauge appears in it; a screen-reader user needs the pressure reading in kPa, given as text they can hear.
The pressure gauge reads 140 kPa
